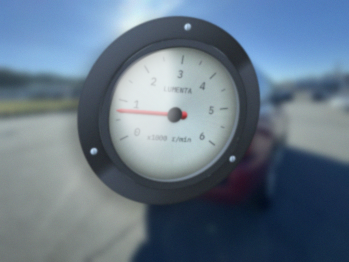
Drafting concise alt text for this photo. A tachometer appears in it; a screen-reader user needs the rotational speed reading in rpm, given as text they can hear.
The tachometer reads 750 rpm
